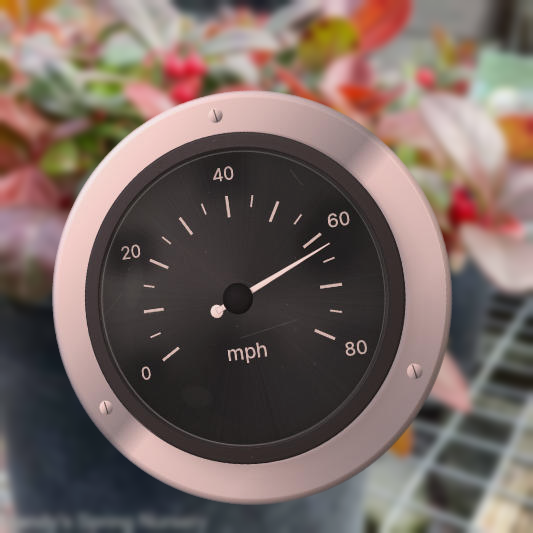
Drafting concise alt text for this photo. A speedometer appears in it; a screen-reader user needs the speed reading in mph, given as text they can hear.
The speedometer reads 62.5 mph
